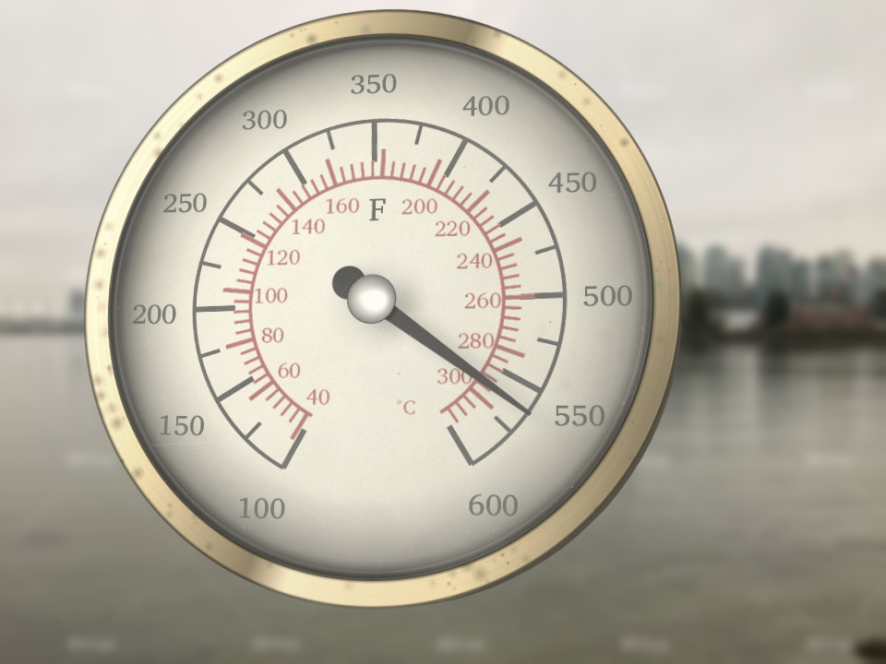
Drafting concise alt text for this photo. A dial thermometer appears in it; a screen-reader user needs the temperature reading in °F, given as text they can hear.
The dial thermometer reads 562.5 °F
